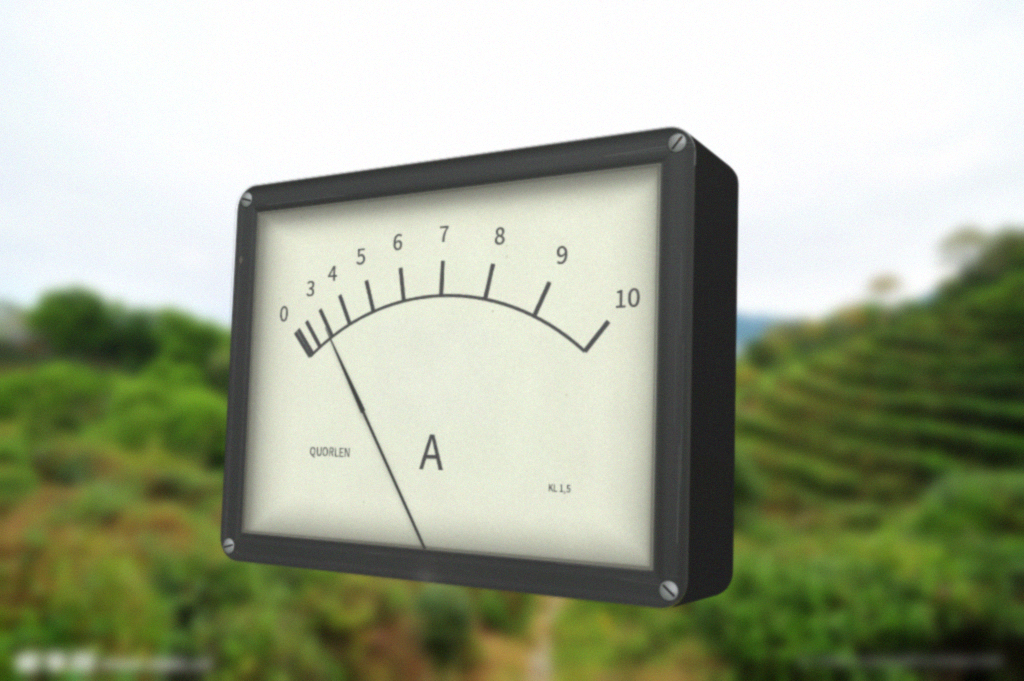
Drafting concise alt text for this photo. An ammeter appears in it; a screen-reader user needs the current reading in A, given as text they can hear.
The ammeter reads 3 A
